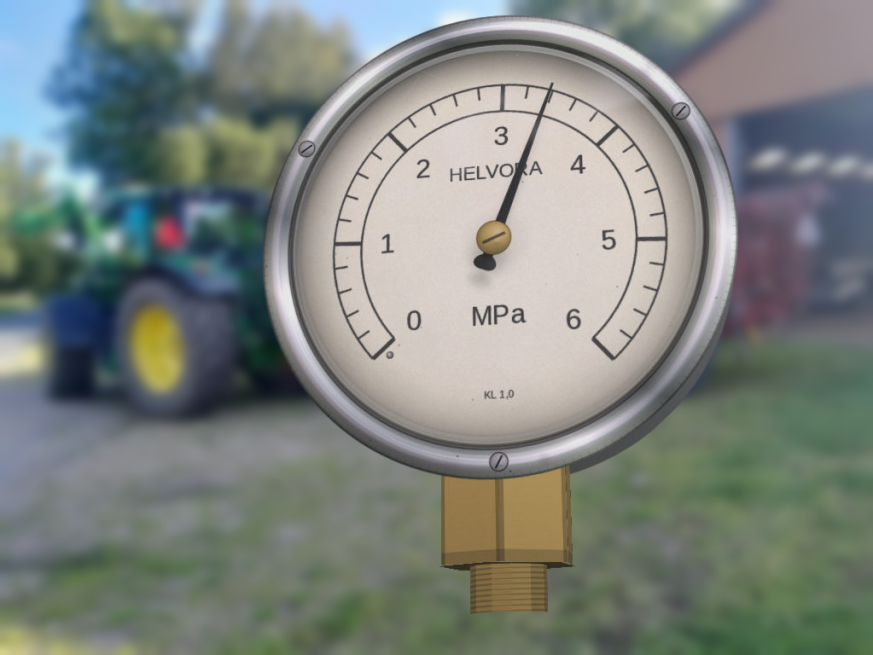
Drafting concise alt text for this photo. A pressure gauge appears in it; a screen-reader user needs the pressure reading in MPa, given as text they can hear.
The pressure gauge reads 3.4 MPa
